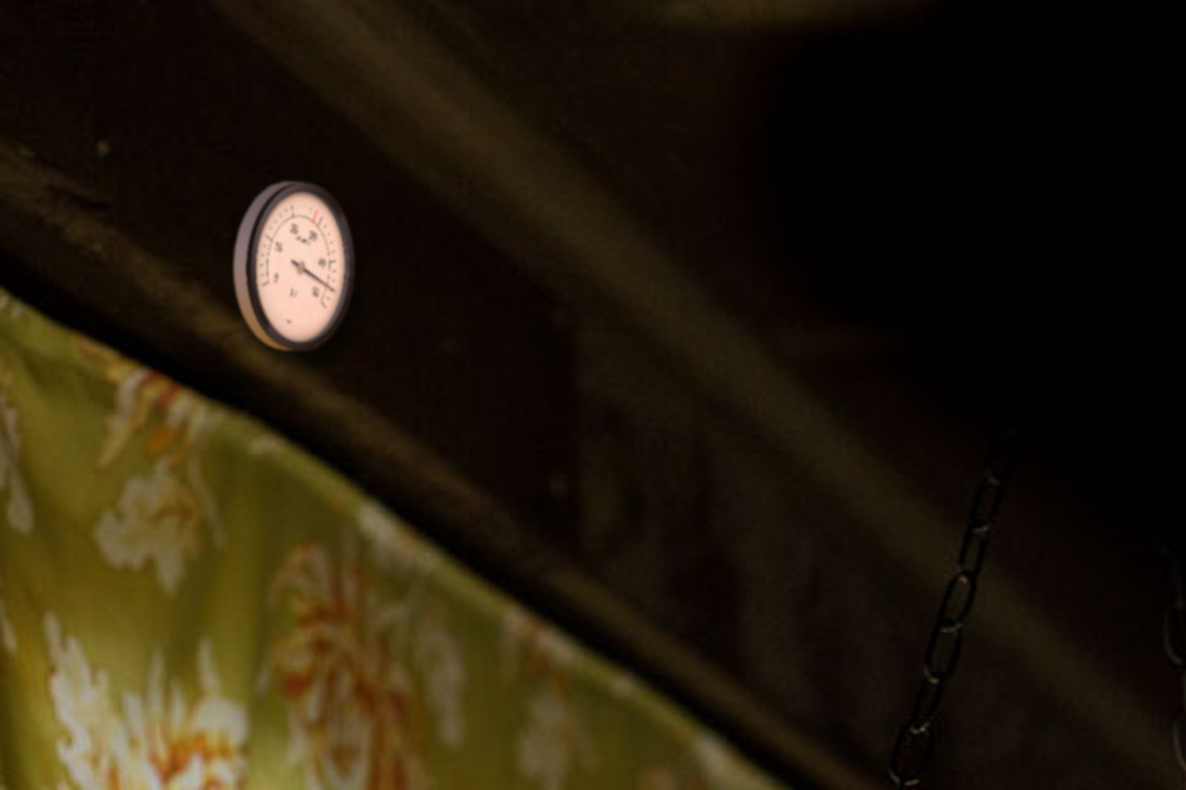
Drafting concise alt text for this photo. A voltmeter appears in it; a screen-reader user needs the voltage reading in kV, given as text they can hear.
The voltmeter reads 46 kV
